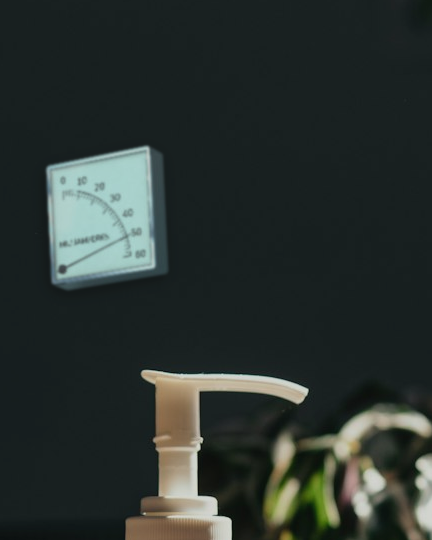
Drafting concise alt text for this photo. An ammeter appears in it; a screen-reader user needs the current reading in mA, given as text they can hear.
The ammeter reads 50 mA
